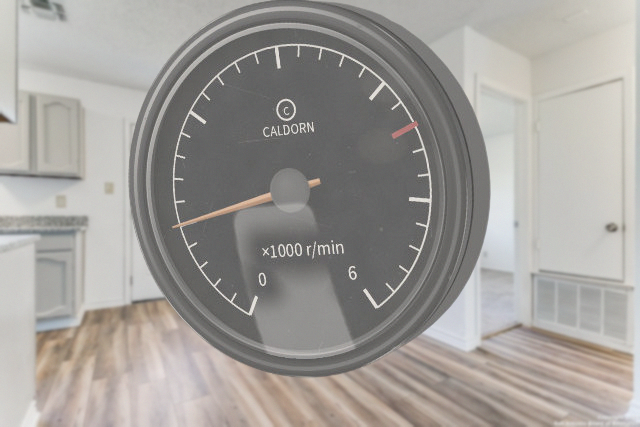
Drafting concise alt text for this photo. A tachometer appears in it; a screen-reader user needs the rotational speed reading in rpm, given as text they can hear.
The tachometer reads 1000 rpm
